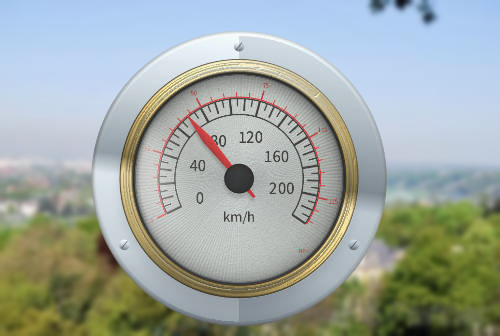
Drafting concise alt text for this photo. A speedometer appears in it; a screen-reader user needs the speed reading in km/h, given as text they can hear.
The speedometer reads 70 km/h
